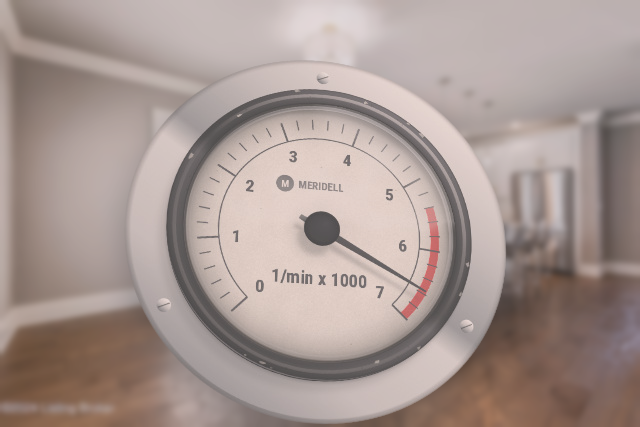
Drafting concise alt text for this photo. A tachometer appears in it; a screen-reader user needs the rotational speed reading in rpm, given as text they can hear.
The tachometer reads 6600 rpm
